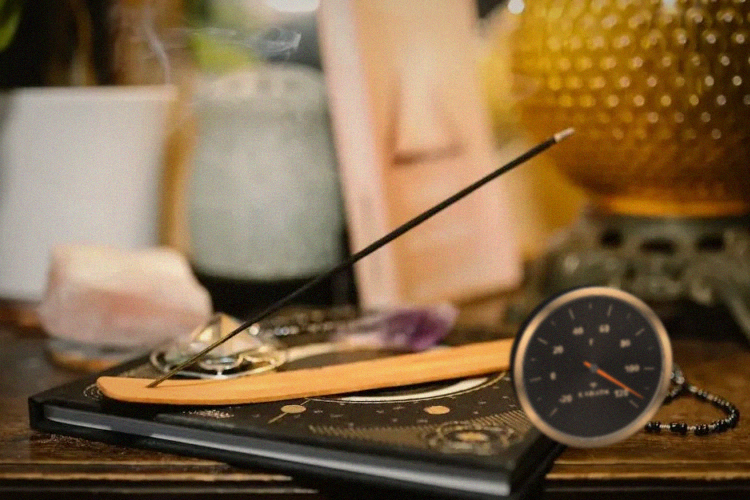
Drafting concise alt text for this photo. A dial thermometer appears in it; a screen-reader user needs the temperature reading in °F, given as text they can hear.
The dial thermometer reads 115 °F
